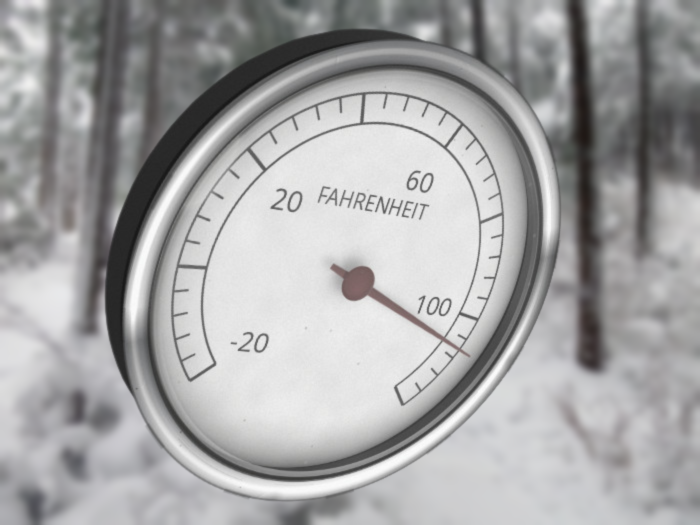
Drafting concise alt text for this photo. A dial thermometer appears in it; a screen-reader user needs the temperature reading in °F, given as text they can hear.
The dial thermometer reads 106 °F
